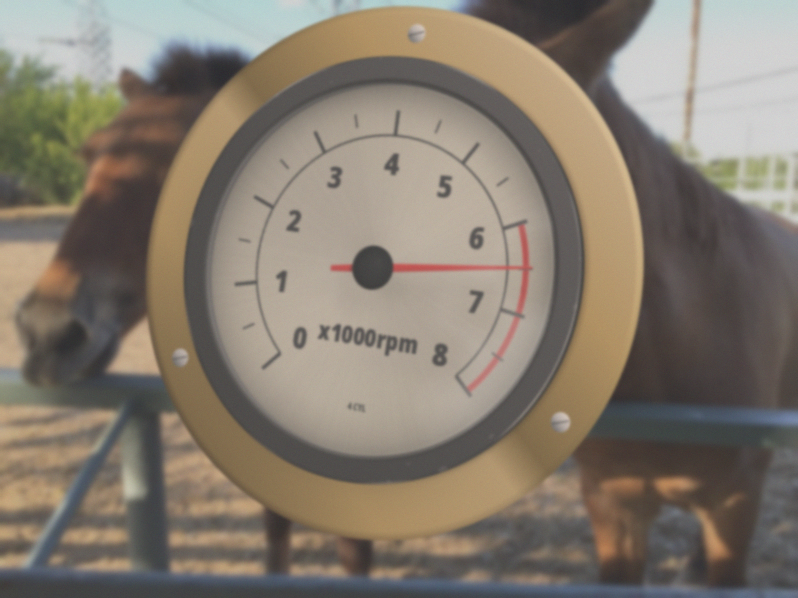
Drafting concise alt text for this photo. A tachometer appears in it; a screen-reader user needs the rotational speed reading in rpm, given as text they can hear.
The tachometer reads 6500 rpm
